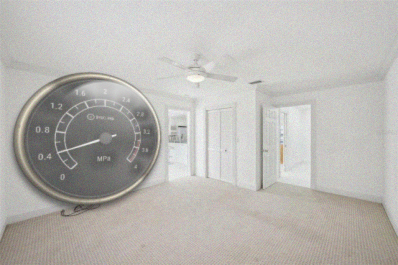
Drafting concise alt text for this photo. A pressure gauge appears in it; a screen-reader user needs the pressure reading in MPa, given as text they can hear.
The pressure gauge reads 0.4 MPa
